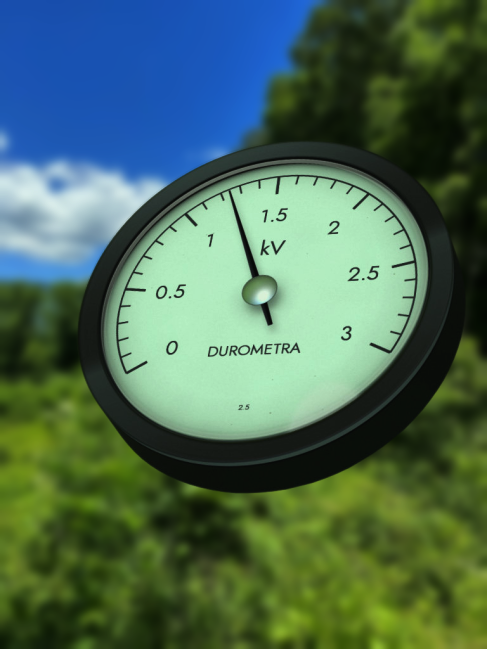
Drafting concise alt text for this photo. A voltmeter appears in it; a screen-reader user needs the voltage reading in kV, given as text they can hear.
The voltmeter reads 1.25 kV
